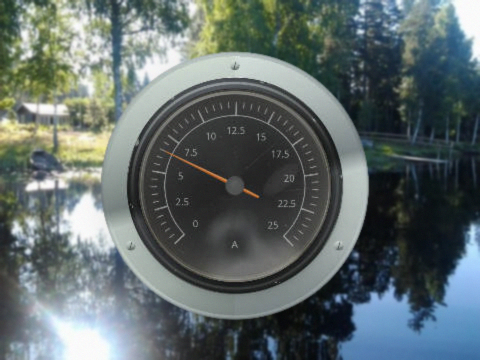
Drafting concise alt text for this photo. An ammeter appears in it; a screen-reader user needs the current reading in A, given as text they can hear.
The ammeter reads 6.5 A
